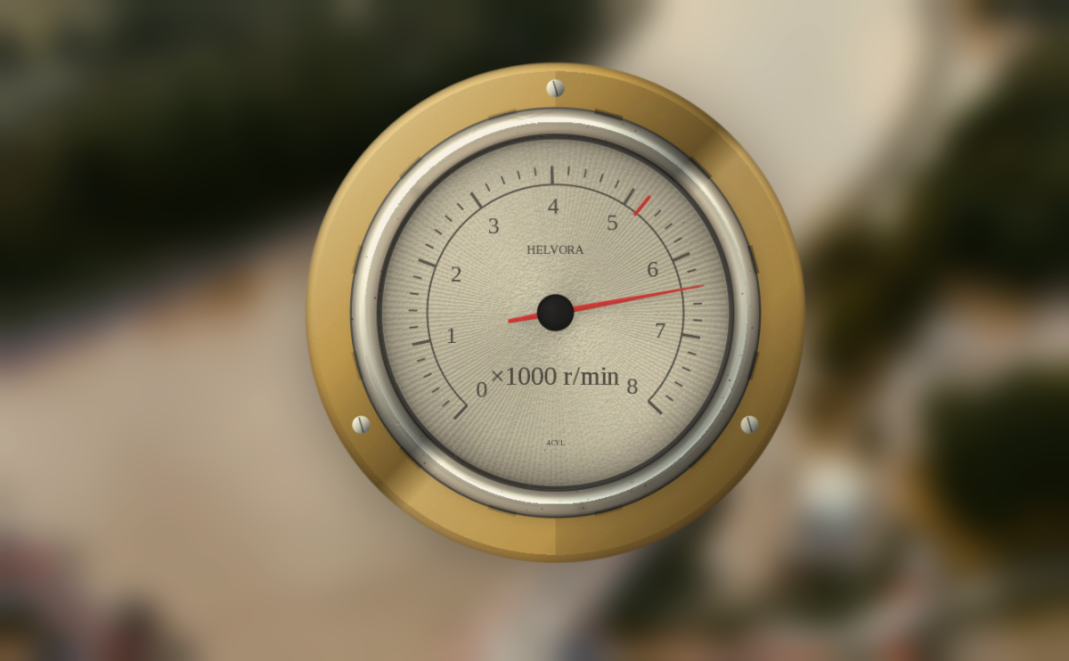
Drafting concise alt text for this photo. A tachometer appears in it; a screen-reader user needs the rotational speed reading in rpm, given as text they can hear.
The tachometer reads 6400 rpm
